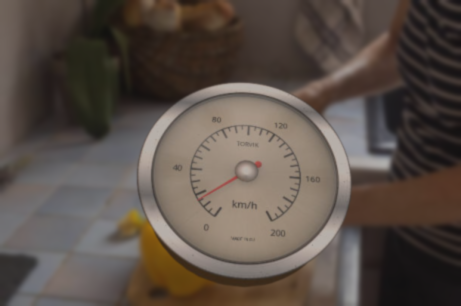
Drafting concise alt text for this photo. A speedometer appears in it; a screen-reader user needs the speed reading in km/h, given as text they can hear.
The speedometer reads 15 km/h
